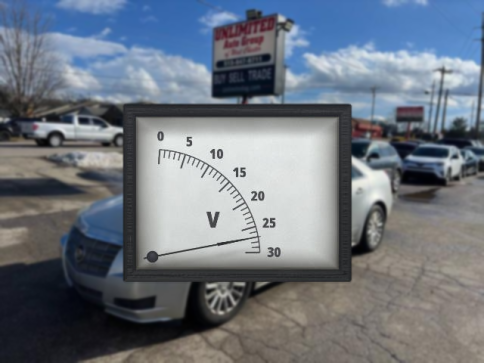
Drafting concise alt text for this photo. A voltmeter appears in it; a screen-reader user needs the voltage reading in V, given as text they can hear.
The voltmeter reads 27 V
